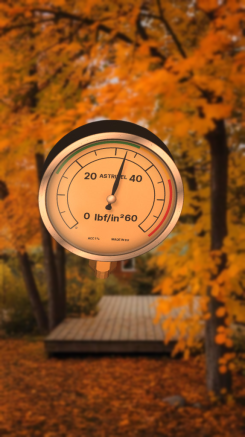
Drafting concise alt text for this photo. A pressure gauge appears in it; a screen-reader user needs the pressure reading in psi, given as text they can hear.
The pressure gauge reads 32.5 psi
